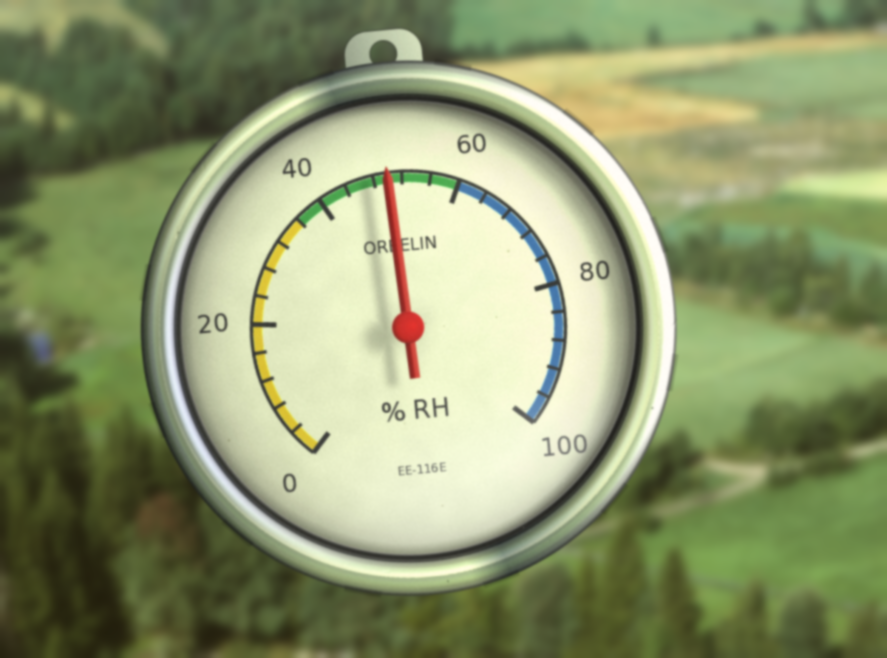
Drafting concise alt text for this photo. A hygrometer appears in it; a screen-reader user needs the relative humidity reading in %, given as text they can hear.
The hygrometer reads 50 %
